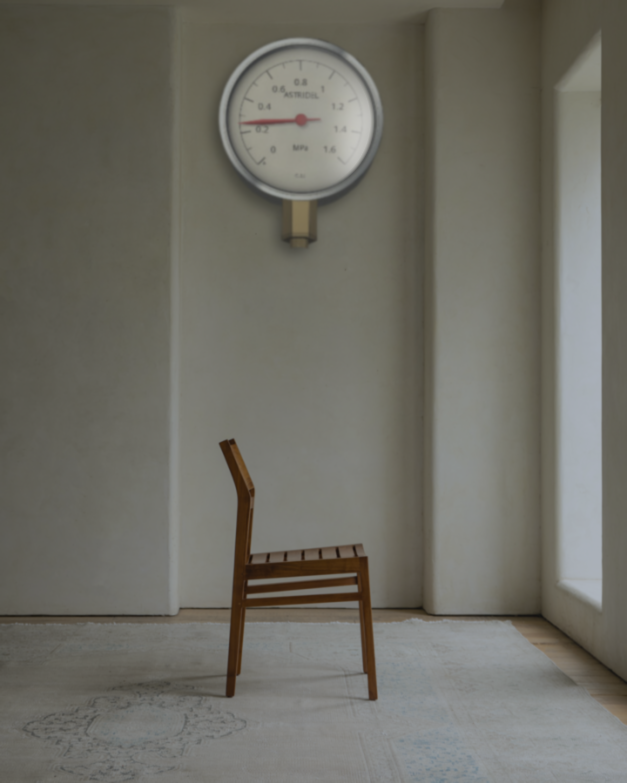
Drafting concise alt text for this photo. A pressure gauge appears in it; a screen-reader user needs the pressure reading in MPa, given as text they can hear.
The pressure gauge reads 0.25 MPa
